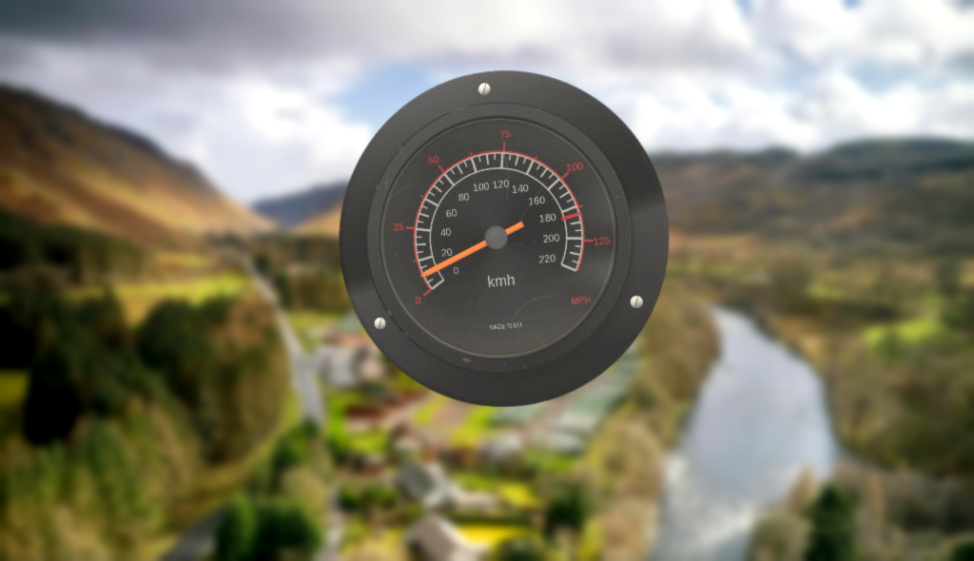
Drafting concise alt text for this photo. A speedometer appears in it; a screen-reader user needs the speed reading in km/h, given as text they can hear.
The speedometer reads 10 km/h
